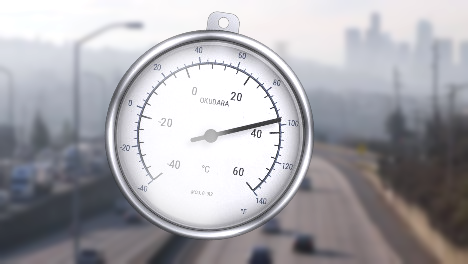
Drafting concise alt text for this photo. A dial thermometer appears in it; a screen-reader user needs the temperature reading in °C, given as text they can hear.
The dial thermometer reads 36 °C
